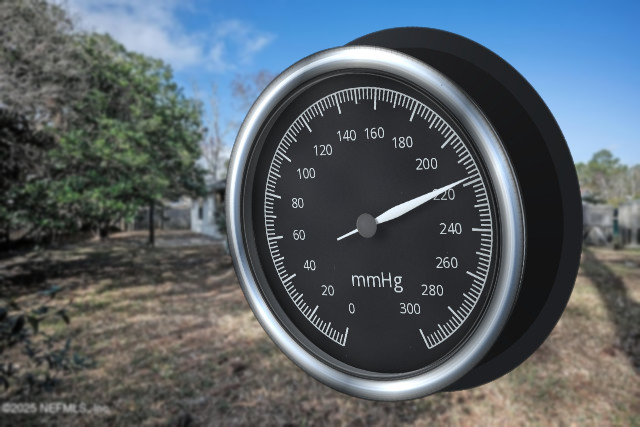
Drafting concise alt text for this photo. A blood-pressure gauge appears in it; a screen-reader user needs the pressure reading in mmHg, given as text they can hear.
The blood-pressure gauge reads 218 mmHg
